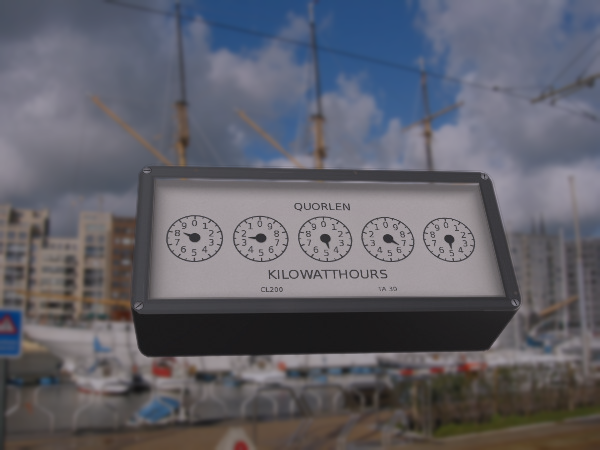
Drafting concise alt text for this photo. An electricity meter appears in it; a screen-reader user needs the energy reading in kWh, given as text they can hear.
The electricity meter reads 82465 kWh
